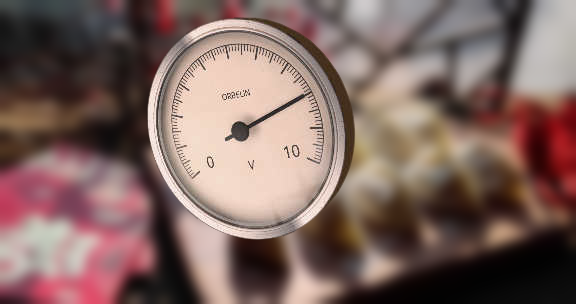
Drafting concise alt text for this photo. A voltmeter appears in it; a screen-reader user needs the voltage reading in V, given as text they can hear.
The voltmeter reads 8 V
